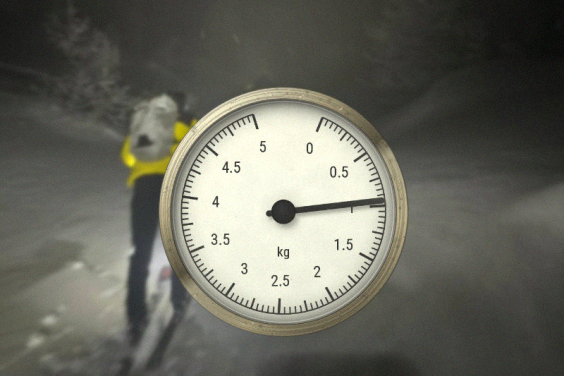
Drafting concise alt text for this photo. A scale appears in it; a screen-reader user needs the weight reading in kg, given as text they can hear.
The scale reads 0.95 kg
